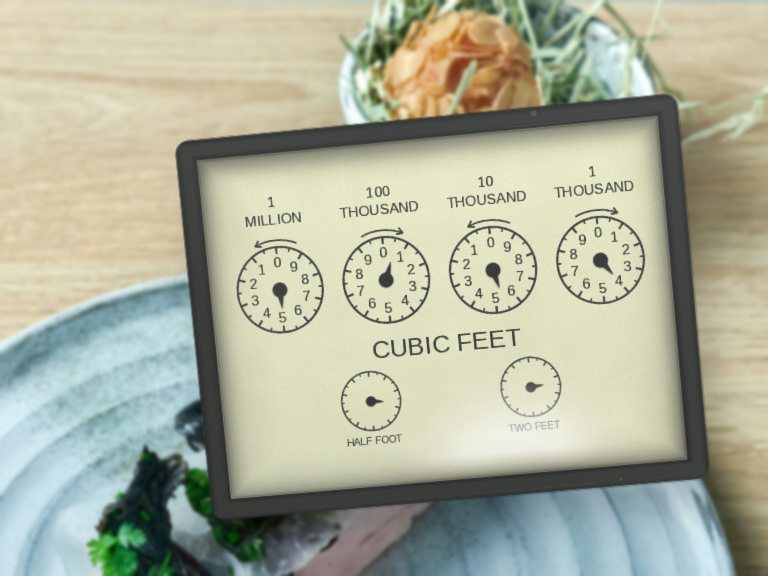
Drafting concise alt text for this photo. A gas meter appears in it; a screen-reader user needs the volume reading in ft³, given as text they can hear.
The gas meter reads 505400 ft³
